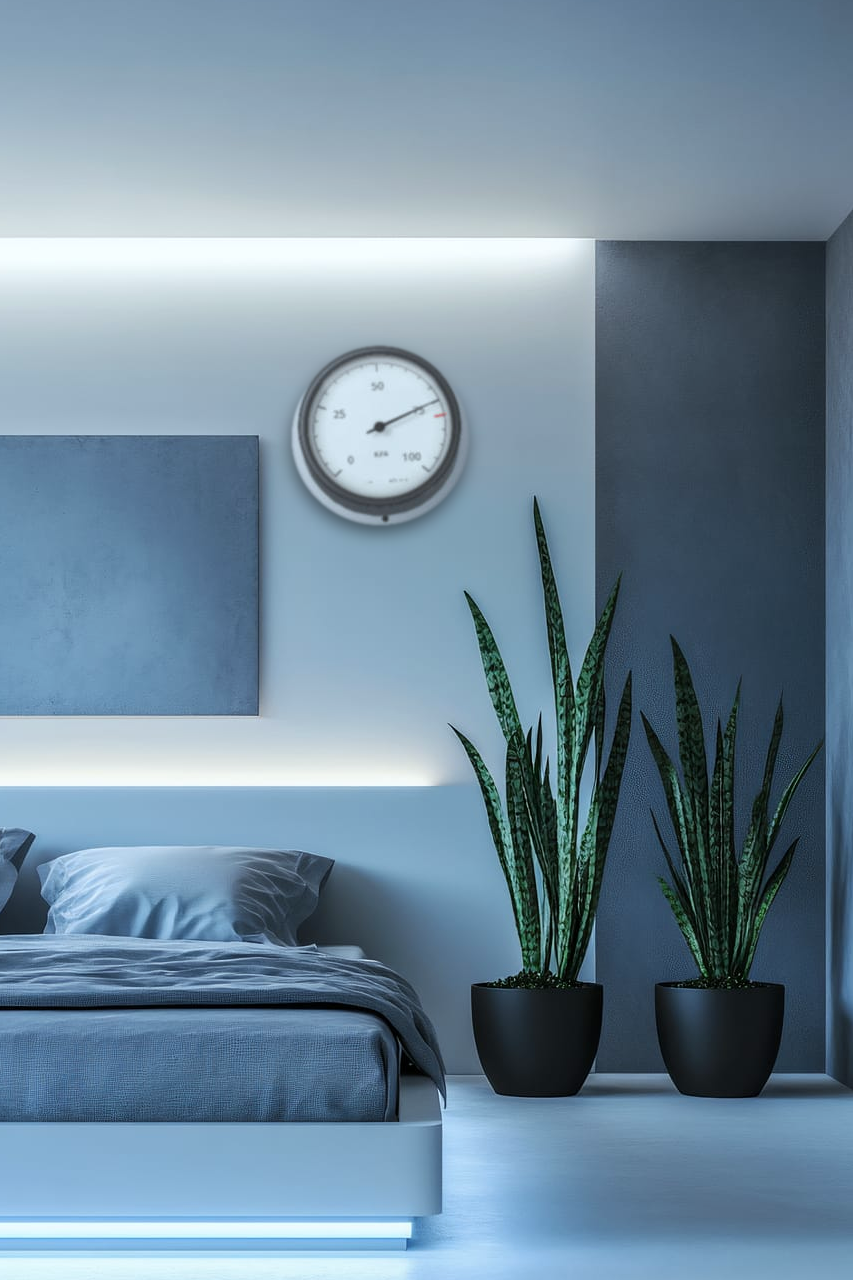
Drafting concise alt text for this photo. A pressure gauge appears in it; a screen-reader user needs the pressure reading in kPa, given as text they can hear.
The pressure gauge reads 75 kPa
